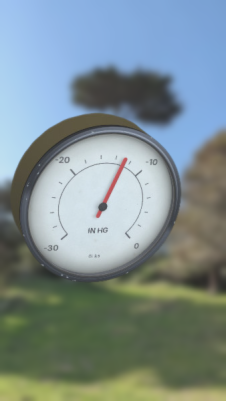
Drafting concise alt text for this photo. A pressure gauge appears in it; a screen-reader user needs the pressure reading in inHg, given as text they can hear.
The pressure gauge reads -13 inHg
